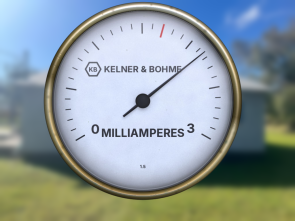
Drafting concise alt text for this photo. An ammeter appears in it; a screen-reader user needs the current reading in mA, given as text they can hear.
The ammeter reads 2.15 mA
